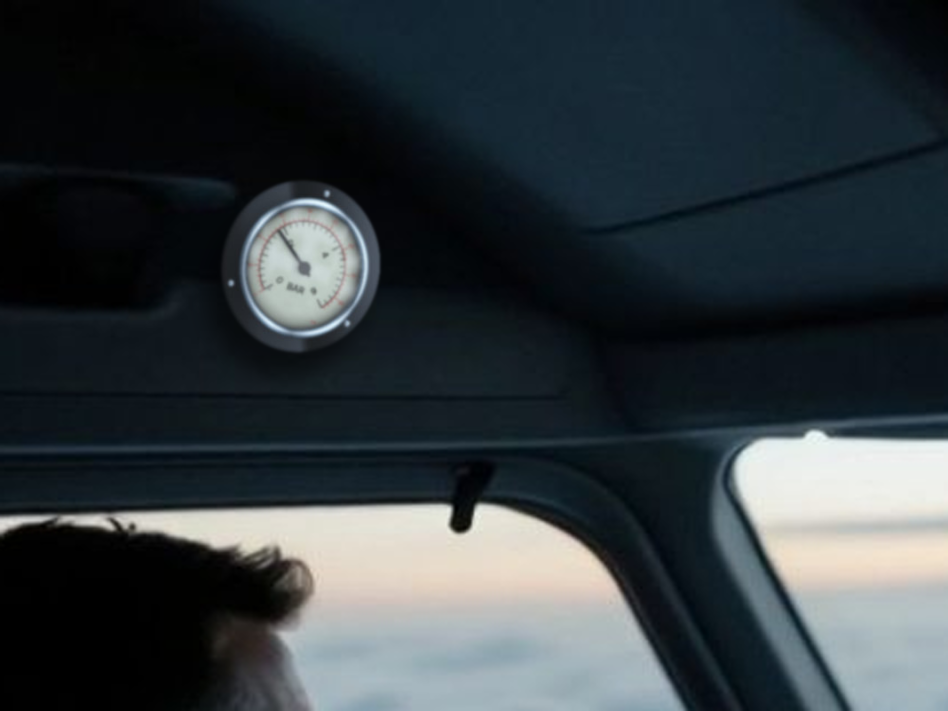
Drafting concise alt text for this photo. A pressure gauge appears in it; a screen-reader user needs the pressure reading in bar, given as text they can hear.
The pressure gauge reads 1.8 bar
